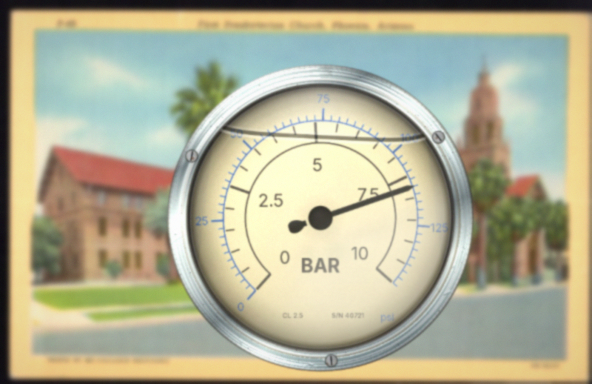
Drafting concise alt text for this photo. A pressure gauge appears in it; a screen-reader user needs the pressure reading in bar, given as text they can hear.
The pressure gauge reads 7.75 bar
